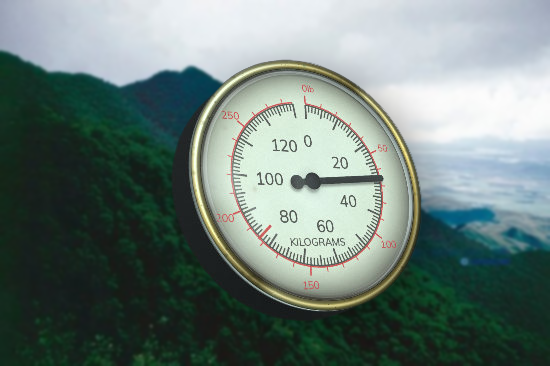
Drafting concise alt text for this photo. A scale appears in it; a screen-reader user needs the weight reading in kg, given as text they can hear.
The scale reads 30 kg
